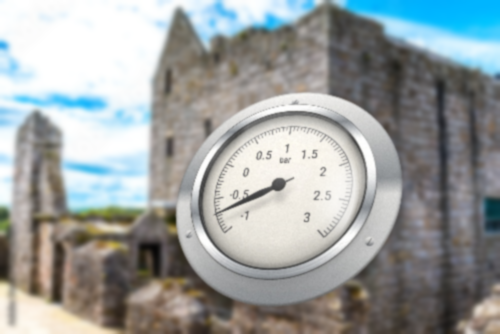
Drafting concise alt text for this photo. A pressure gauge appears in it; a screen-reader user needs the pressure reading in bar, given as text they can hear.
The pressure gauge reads -0.75 bar
